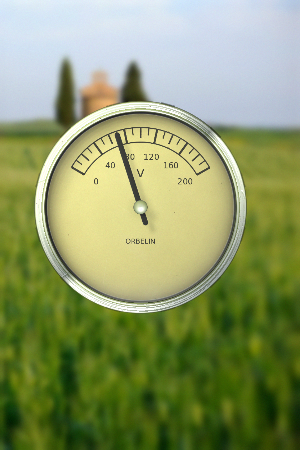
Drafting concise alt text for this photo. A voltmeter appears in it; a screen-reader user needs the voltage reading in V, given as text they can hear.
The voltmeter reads 70 V
